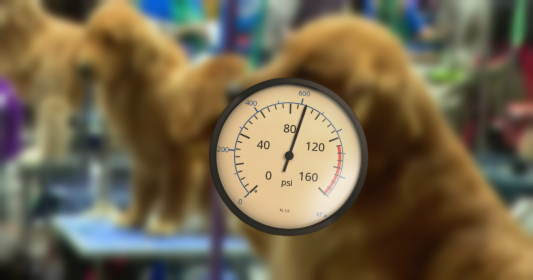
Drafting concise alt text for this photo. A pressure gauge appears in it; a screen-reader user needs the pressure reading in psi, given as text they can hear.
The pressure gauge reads 90 psi
